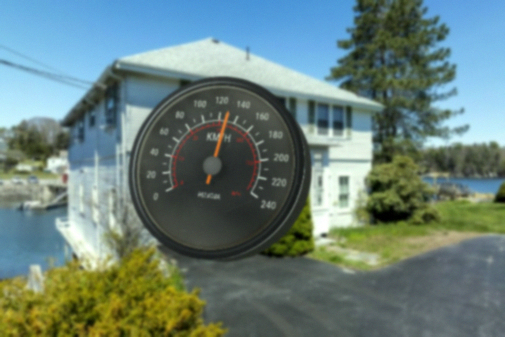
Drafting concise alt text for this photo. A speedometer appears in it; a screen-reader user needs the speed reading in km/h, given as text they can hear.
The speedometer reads 130 km/h
